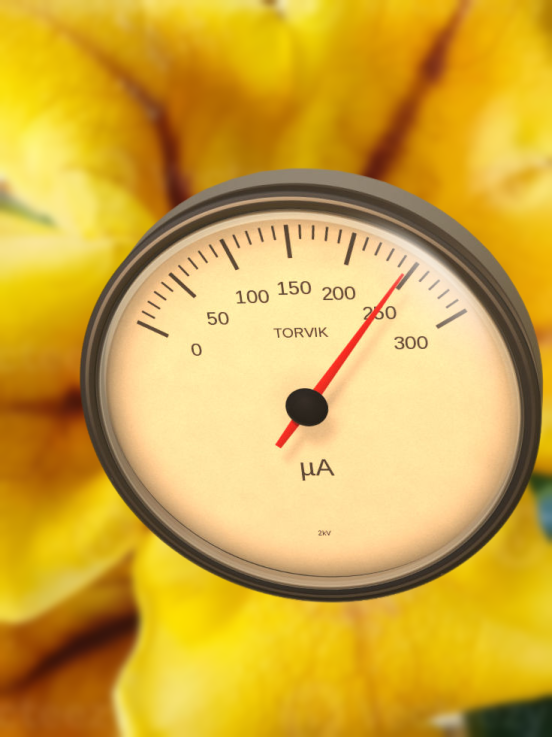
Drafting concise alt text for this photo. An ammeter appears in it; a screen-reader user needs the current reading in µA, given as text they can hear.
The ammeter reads 245 µA
